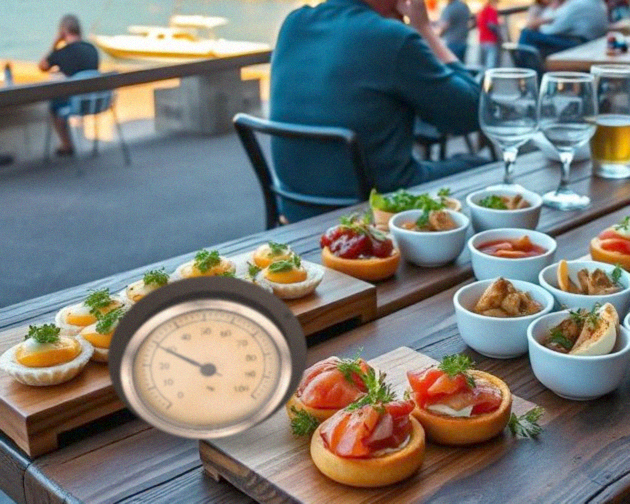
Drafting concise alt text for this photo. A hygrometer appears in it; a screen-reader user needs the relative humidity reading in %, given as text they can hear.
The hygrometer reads 30 %
